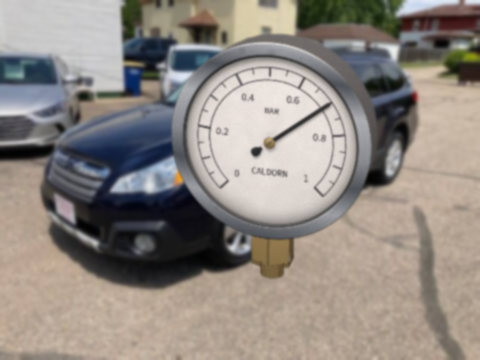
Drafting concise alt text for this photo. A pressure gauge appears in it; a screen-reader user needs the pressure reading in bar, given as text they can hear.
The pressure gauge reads 0.7 bar
